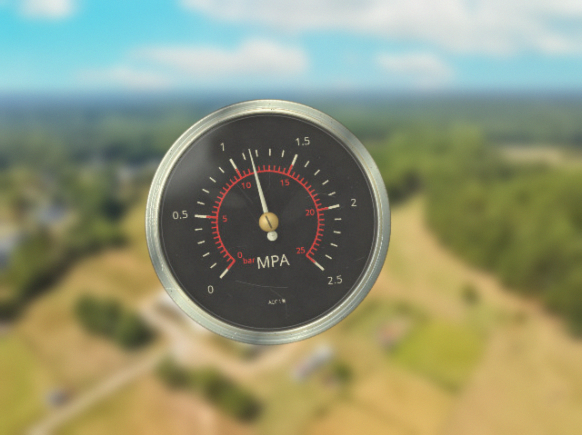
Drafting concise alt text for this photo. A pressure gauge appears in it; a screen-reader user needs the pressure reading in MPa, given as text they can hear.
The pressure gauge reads 1.15 MPa
